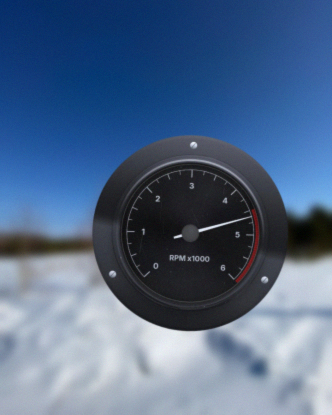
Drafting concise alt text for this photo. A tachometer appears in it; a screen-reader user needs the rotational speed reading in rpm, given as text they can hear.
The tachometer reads 4625 rpm
